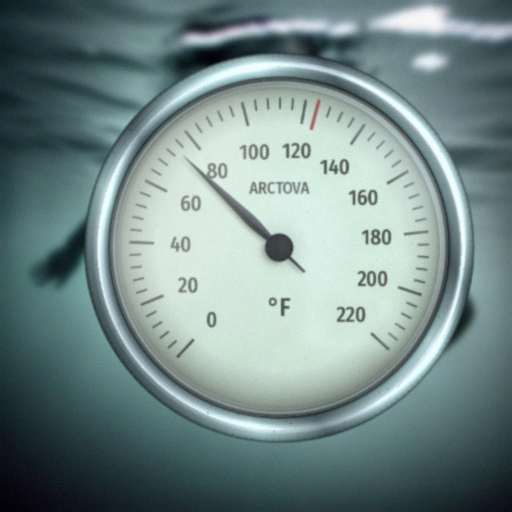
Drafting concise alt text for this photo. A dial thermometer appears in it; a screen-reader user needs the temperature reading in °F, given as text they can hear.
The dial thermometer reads 74 °F
